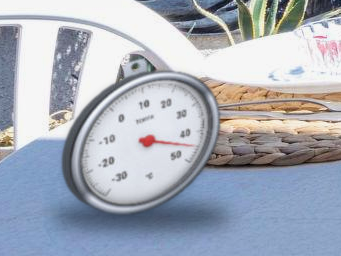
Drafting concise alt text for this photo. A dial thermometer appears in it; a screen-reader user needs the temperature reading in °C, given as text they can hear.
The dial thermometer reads 45 °C
